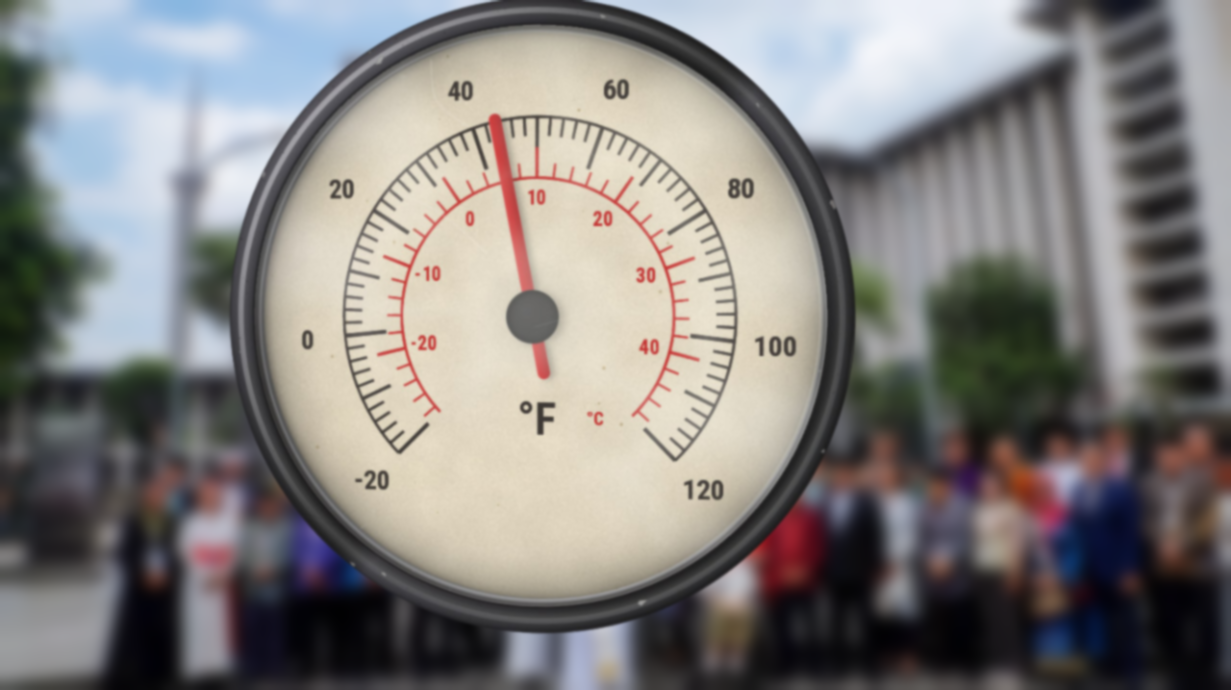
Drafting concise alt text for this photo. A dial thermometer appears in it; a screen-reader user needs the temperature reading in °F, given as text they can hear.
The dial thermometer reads 44 °F
